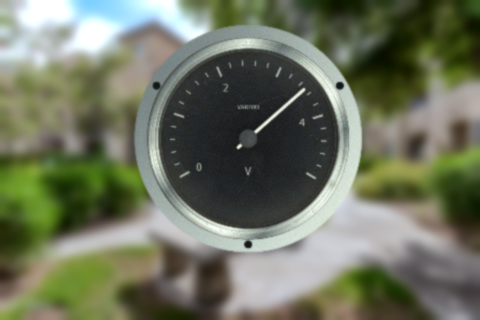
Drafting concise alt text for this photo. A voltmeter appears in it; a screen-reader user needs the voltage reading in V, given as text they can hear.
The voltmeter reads 3.5 V
